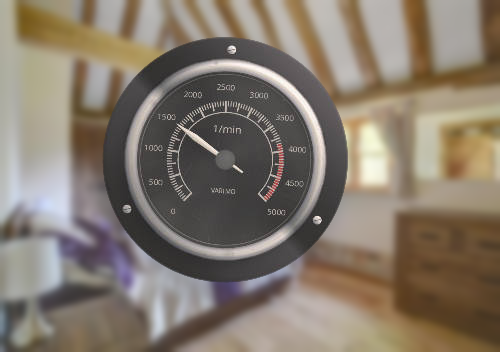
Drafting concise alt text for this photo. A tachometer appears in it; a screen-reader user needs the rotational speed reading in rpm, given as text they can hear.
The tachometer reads 1500 rpm
